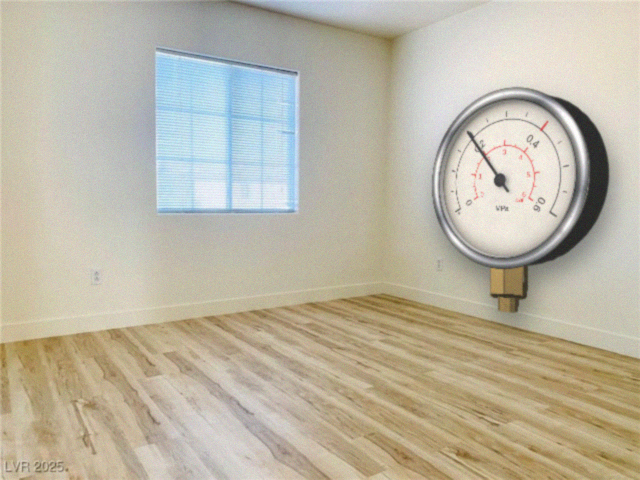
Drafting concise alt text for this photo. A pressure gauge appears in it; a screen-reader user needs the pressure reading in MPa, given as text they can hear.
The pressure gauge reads 0.2 MPa
